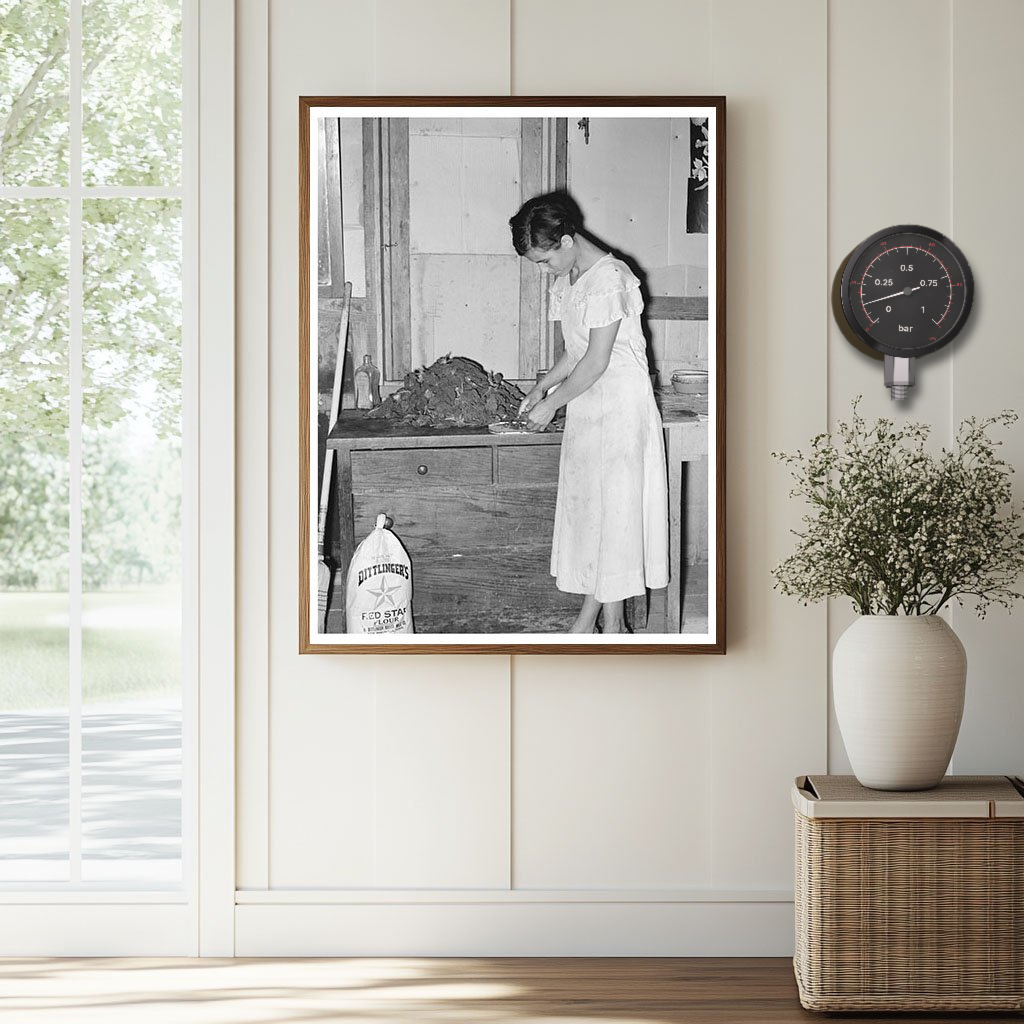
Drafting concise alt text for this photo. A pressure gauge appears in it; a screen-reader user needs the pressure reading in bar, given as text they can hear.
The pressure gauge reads 0.1 bar
